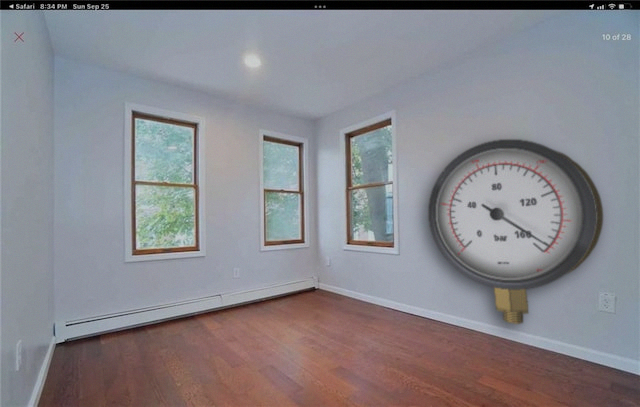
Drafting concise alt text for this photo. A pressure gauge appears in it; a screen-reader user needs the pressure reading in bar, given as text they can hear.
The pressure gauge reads 155 bar
